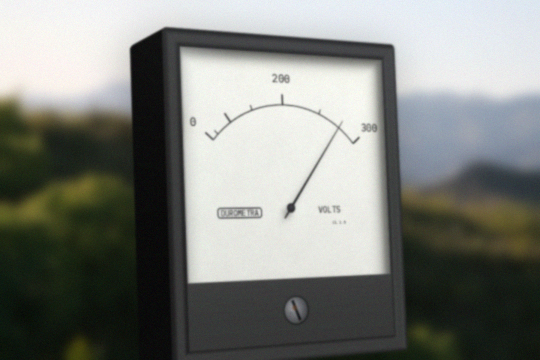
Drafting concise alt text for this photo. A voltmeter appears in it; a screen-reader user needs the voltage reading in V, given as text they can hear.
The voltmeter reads 275 V
